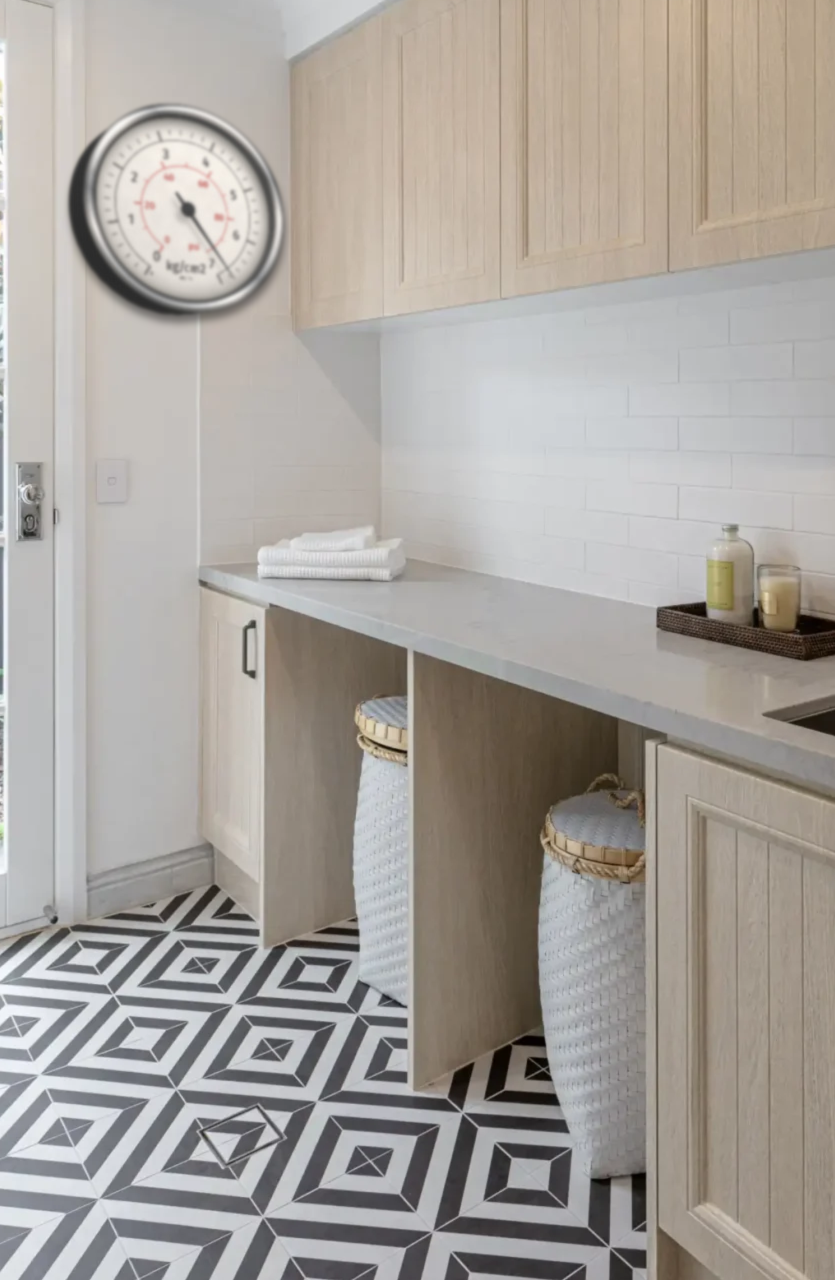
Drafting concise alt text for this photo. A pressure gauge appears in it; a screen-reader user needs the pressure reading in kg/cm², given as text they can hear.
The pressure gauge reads 6.8 kg/cm²
